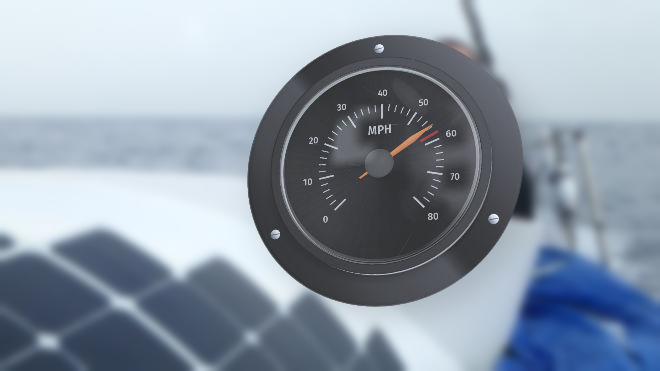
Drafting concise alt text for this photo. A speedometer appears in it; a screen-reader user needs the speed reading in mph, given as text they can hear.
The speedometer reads 56 mph
